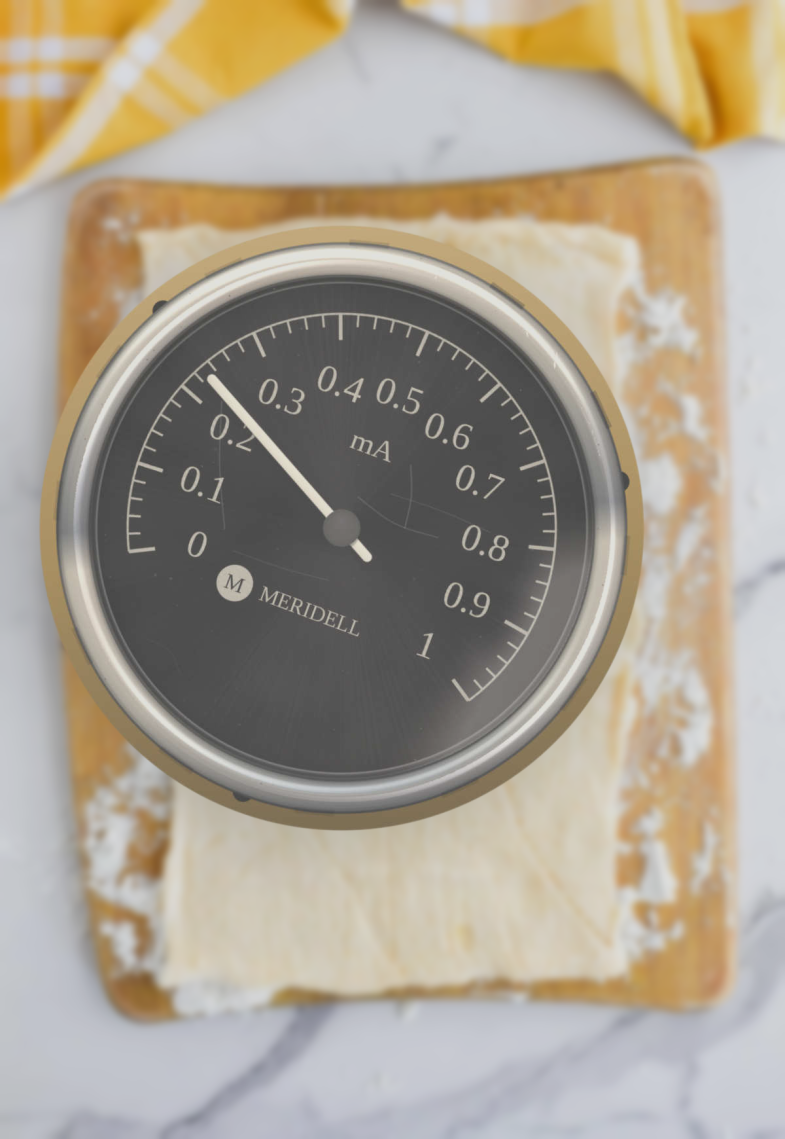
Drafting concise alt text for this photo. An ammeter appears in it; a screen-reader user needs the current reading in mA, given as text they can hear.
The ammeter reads 0.23 mA
